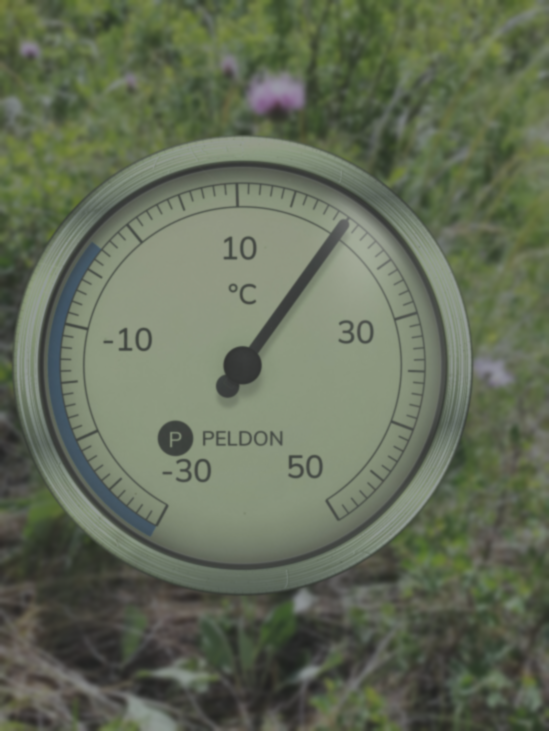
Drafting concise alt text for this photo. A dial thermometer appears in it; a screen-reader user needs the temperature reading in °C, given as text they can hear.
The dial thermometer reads 20 °C
